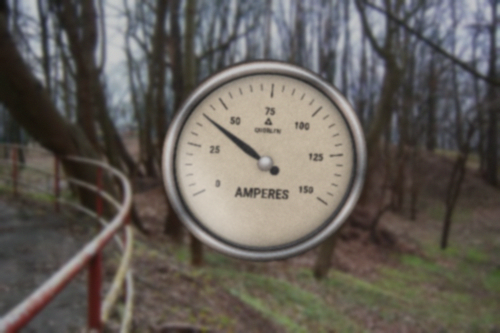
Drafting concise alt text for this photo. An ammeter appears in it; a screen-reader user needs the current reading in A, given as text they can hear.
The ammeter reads 40 A
